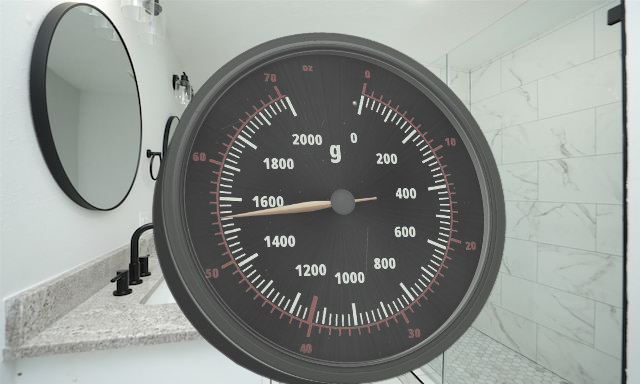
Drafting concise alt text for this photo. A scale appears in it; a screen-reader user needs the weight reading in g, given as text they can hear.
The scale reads 1540 g
